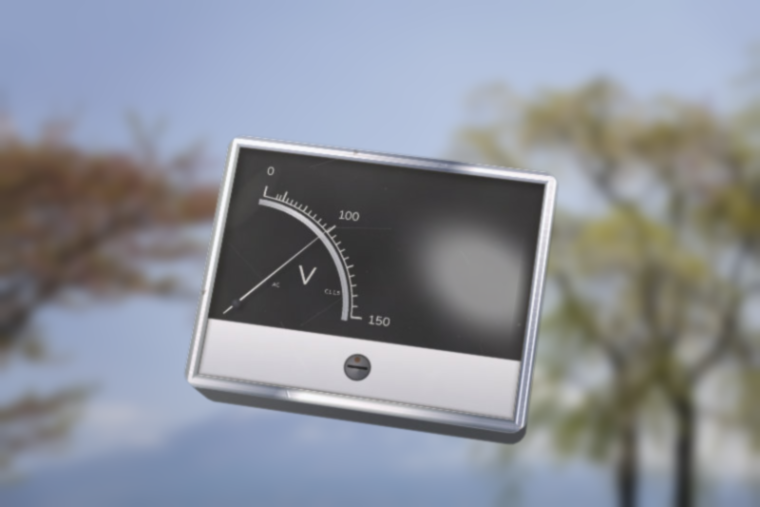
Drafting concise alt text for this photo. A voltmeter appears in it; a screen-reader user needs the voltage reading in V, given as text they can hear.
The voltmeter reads 100 V
